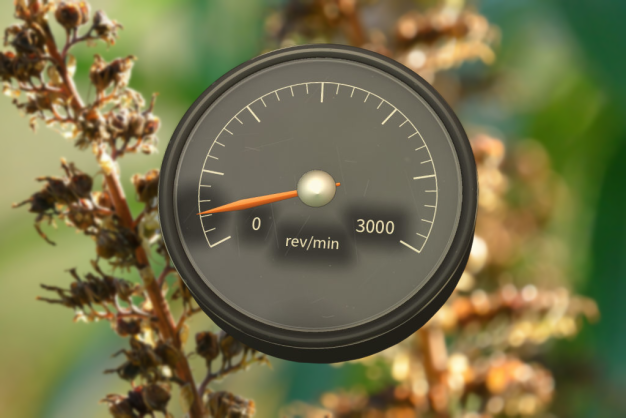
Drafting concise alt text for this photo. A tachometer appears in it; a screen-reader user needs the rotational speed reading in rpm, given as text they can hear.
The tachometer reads 200 rpm
